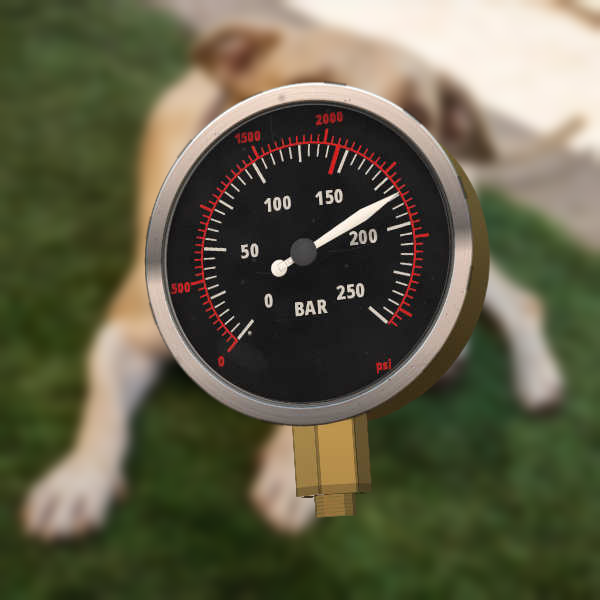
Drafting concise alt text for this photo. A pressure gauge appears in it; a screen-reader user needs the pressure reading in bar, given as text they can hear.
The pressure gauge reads 185 bar
